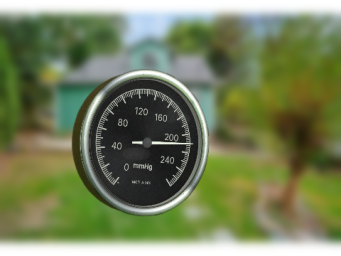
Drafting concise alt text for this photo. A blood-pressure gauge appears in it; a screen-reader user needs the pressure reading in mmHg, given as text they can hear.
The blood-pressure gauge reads 210 mmHg
